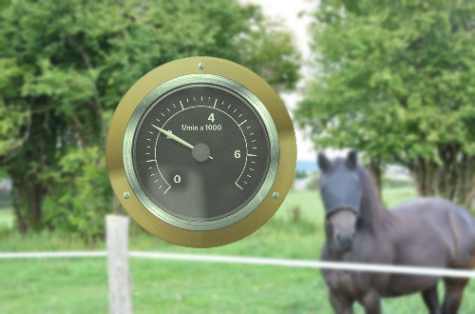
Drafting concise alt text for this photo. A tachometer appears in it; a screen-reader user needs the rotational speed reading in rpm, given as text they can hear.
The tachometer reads 2000 rpm
